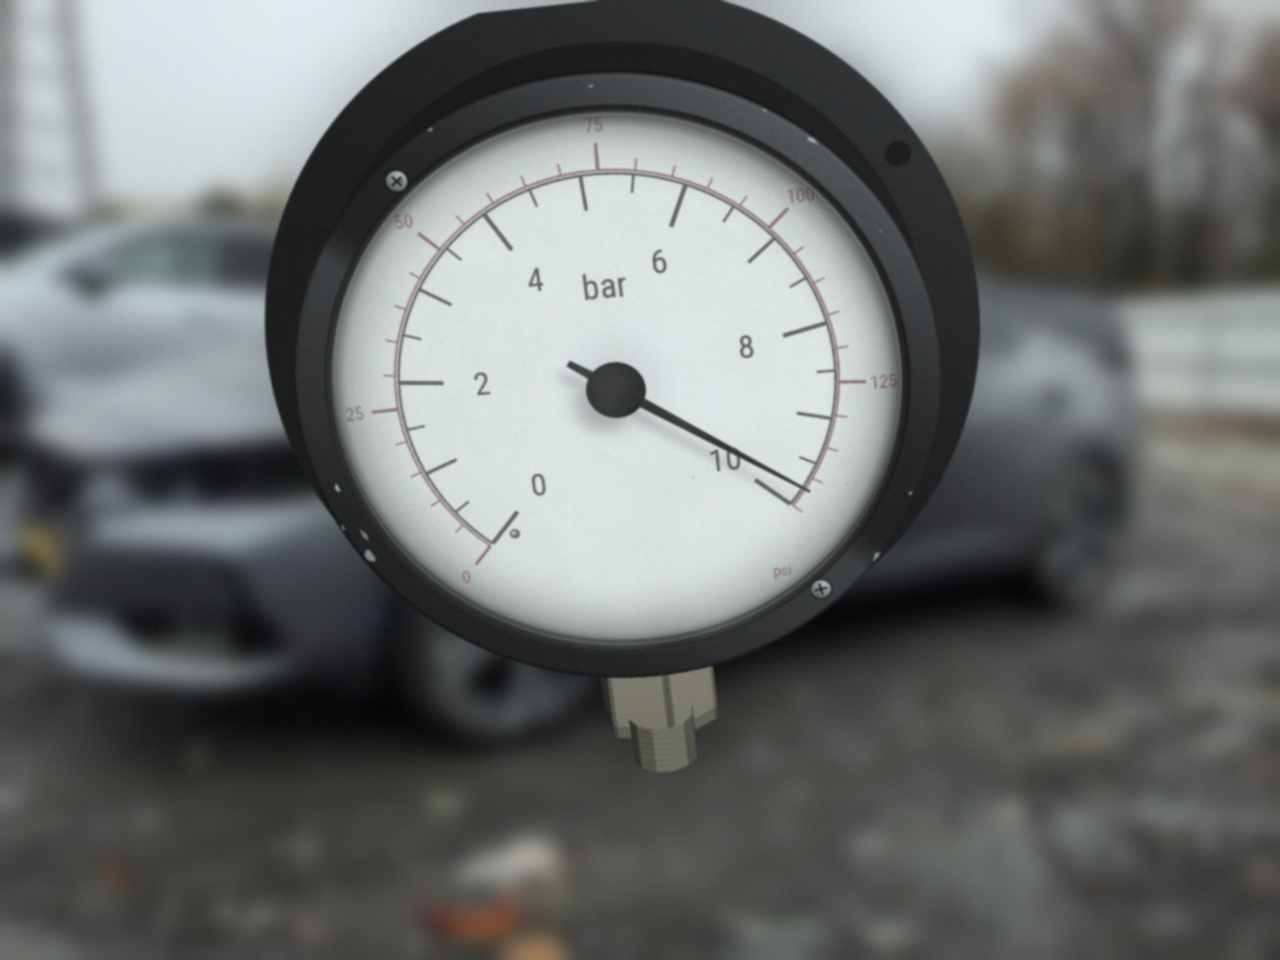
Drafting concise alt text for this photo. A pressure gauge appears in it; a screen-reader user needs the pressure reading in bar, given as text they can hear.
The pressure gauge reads 9.75 bar
